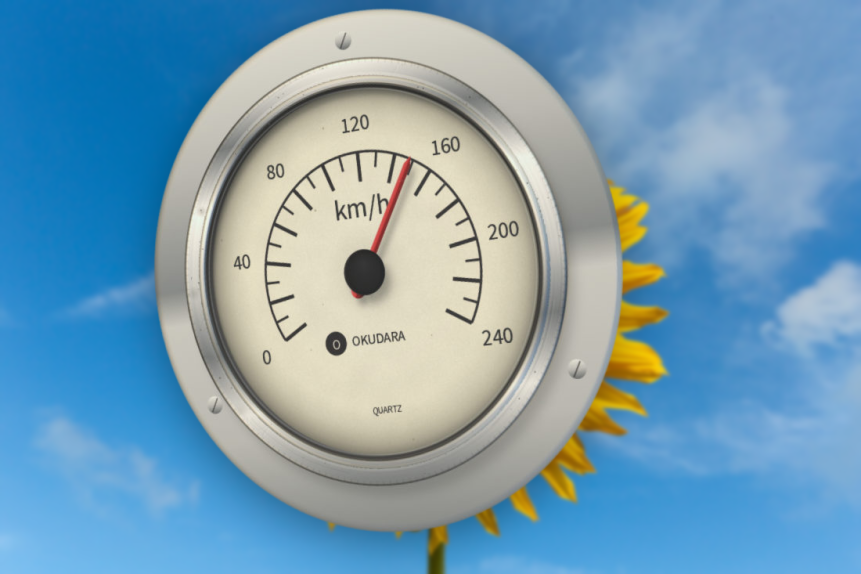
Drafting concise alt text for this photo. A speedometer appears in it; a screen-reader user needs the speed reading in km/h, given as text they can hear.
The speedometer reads 150 km/h
